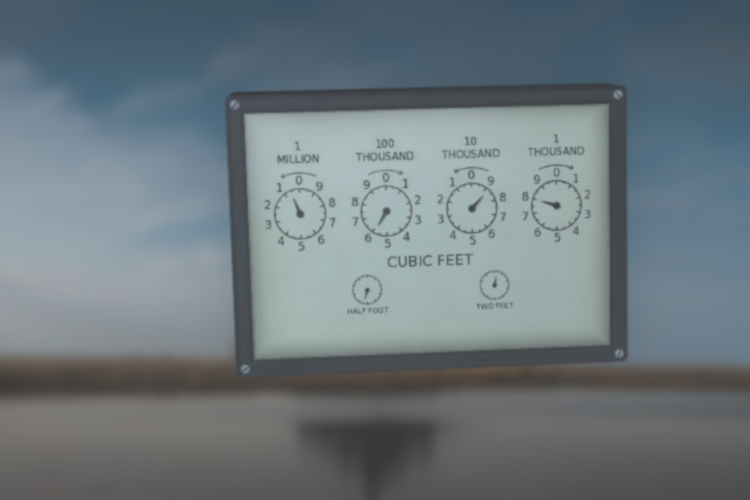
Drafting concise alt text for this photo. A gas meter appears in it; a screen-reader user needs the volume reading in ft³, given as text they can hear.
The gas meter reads 58800 ft³
